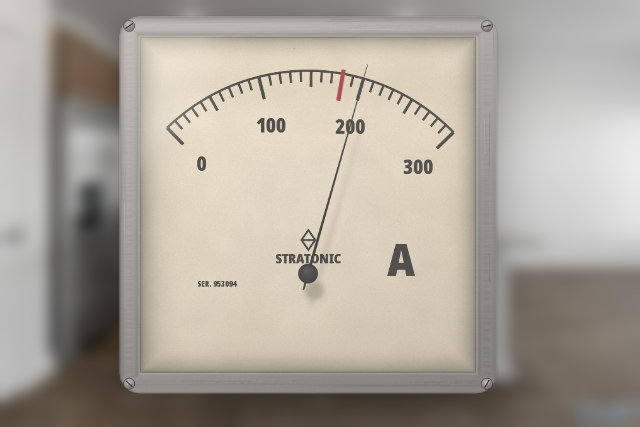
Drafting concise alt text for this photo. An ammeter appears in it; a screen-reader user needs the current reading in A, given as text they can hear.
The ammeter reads 200 A
